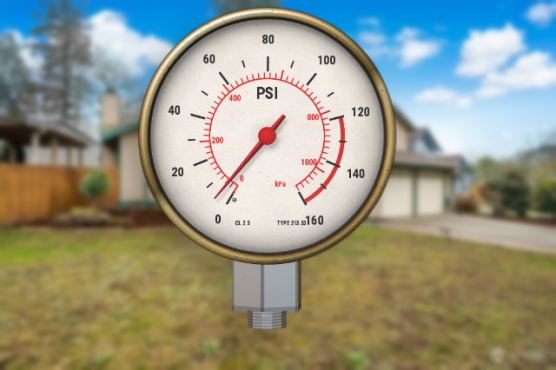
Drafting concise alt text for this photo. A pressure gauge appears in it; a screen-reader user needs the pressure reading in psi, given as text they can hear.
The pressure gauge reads 5 psi
